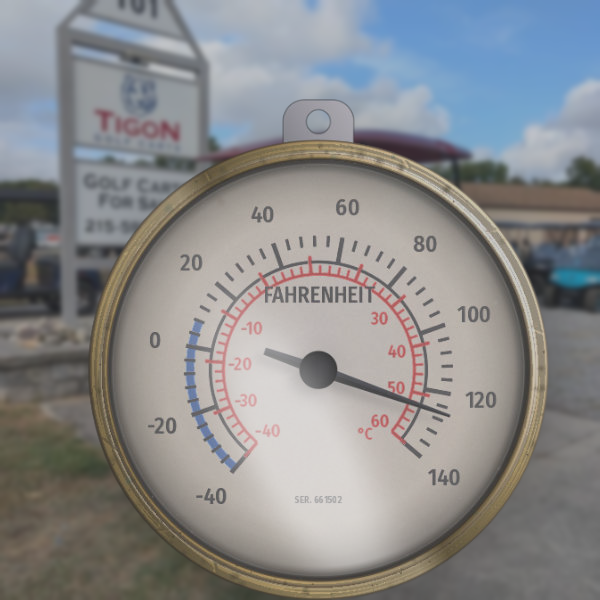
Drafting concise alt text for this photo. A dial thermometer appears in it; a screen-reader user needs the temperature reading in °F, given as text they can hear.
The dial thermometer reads 126 °F
